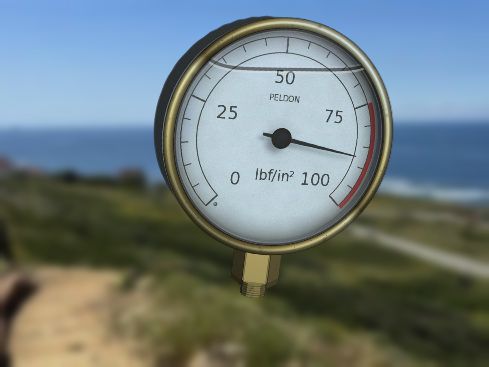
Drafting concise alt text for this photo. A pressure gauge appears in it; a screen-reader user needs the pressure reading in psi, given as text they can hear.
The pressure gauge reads 87.5 psi
